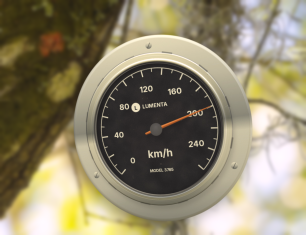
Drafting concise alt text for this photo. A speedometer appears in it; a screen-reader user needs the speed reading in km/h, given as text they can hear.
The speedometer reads 200 km/h
